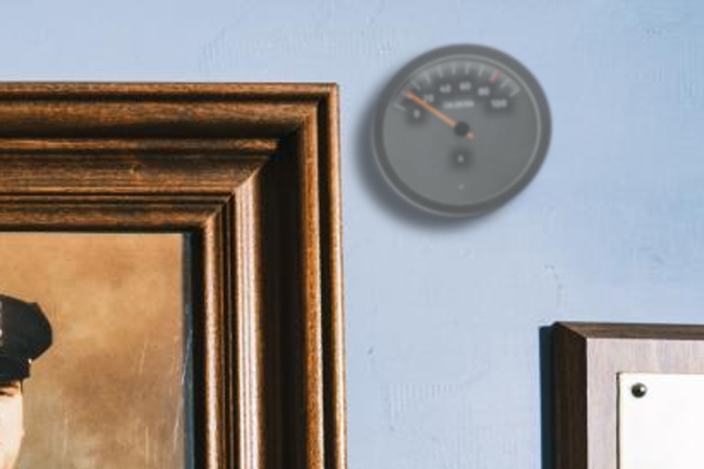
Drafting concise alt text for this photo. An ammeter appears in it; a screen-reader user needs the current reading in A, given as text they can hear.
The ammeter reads 10 A
